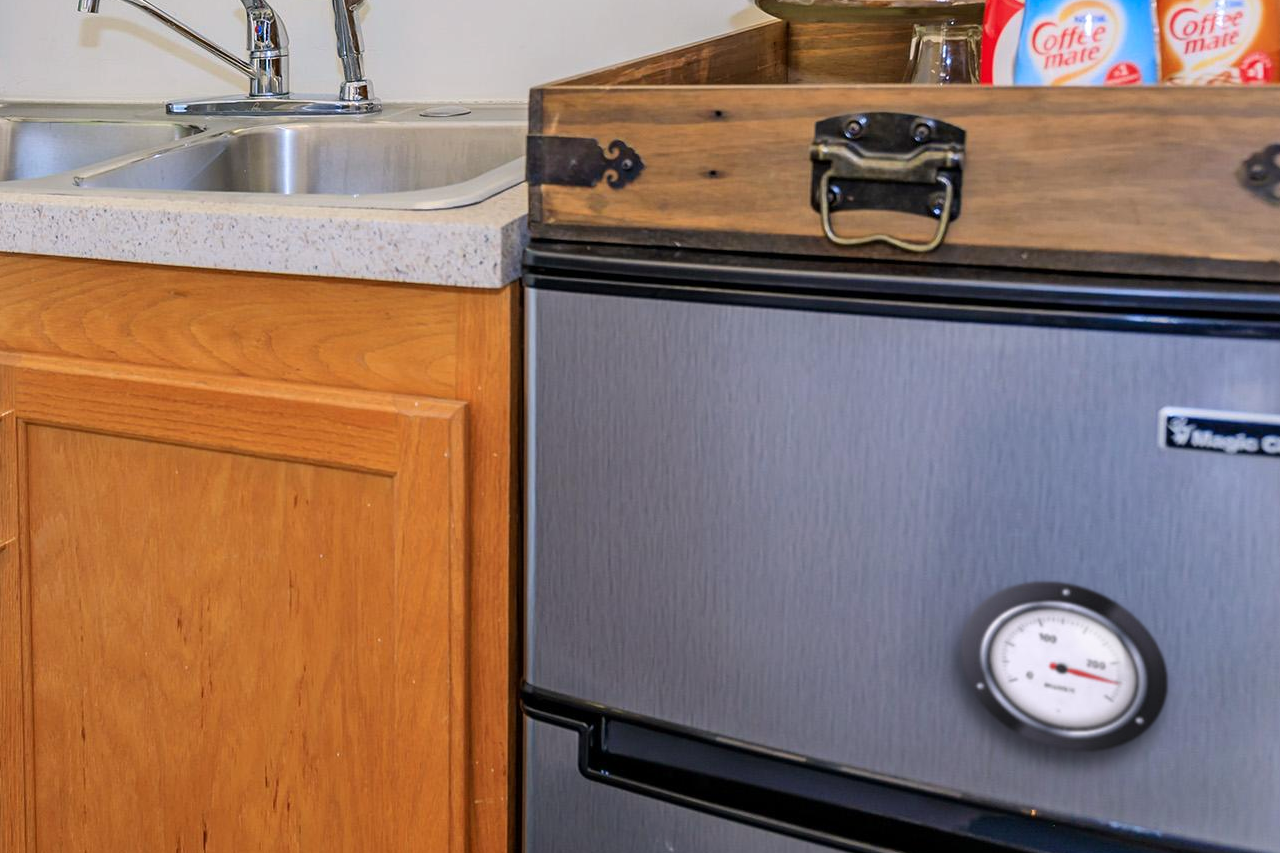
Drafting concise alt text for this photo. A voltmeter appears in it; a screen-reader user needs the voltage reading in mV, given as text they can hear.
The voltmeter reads 225 mV
